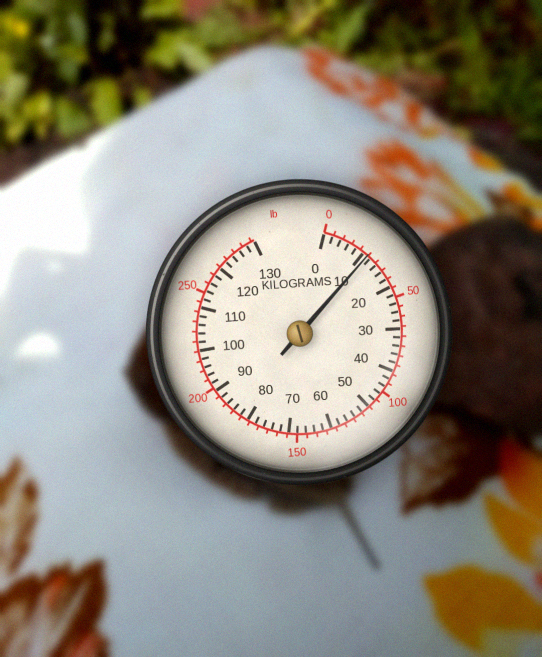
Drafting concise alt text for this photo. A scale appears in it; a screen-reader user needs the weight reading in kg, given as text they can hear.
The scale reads 11 kg
